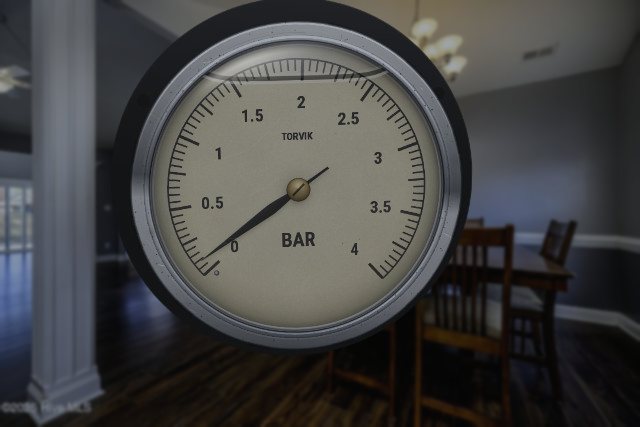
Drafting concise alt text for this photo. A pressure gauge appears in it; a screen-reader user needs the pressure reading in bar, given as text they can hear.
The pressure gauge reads 0.1 bar
